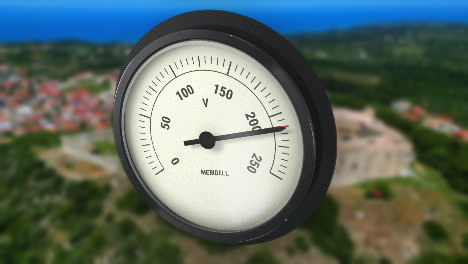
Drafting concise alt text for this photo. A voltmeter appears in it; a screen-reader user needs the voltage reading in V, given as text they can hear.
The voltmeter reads 210 V
